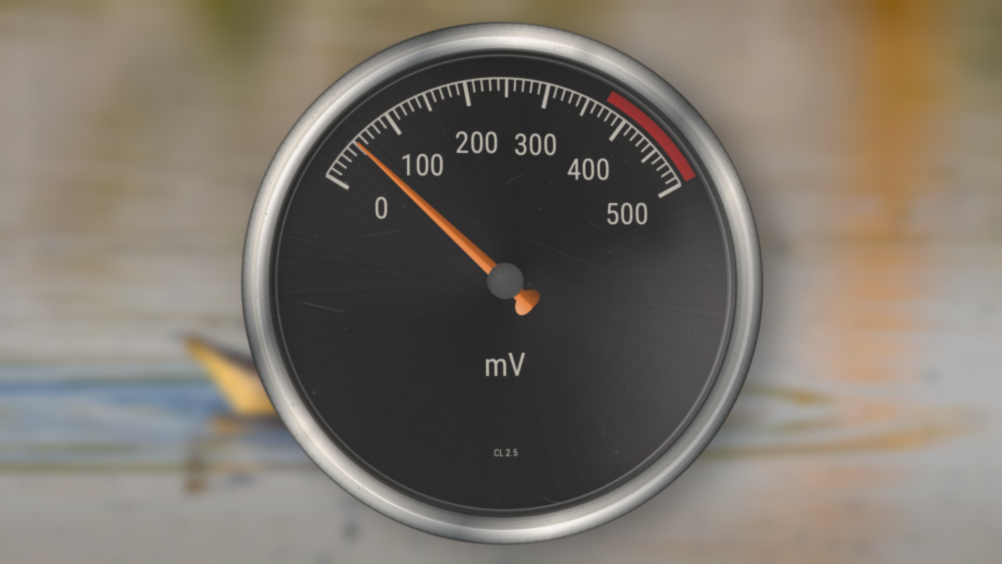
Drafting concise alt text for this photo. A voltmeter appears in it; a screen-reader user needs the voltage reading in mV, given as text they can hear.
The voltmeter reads 50 mV
